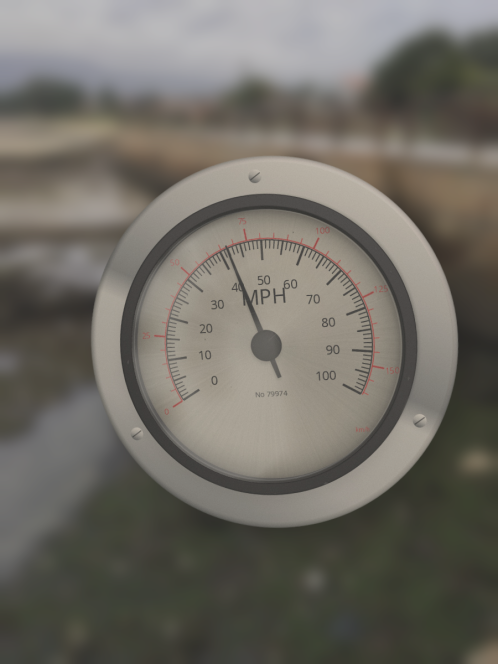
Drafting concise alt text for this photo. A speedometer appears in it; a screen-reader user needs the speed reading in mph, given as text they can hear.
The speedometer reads 42 mph
